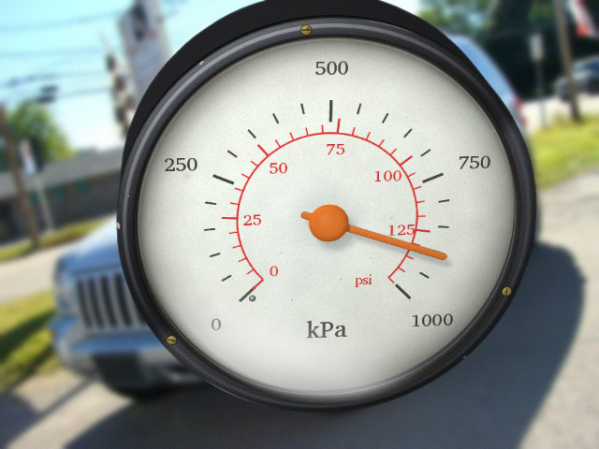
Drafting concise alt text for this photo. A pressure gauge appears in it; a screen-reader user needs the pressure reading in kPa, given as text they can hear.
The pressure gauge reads 900 kPa
